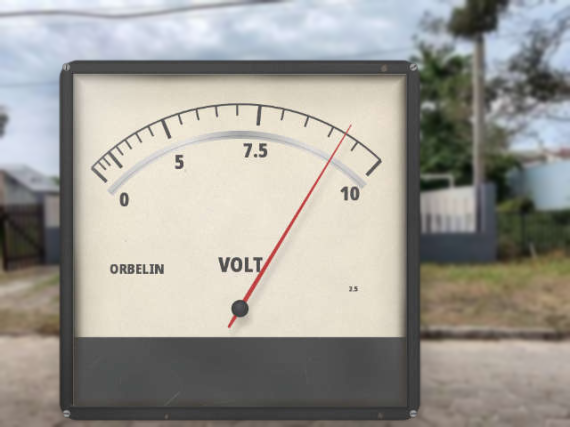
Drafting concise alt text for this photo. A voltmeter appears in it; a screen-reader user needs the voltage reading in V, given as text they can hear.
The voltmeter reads 9.25 V
